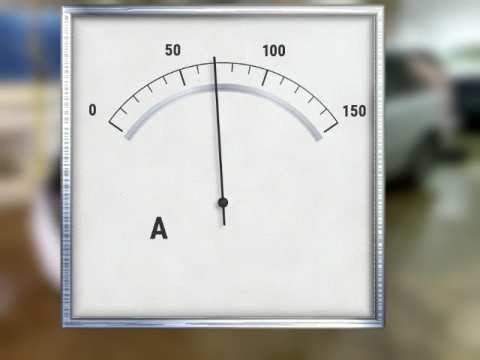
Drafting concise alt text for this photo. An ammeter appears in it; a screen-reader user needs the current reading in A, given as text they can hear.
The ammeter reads 70 A
